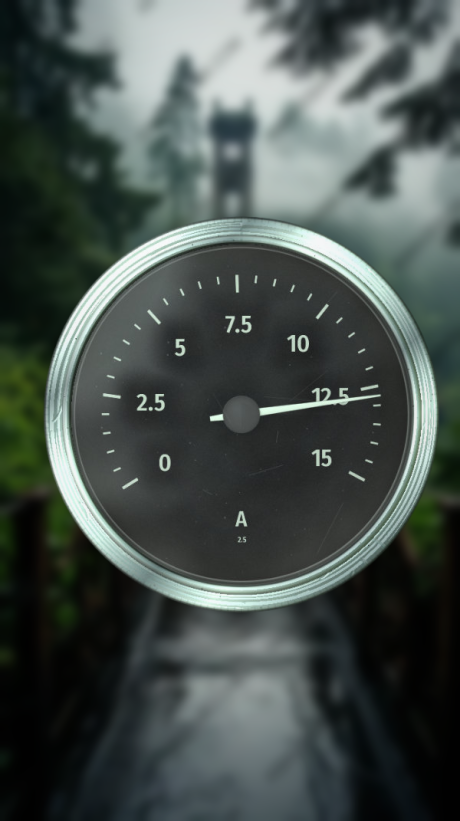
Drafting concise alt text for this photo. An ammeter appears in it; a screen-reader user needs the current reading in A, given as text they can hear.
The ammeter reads 12.75 A
